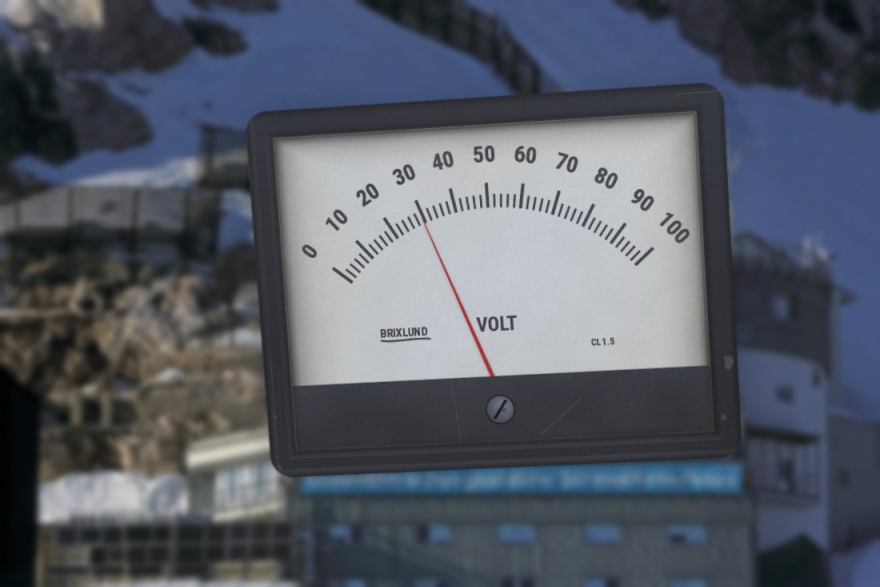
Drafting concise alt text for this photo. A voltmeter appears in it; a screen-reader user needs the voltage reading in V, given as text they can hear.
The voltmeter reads 30 V
